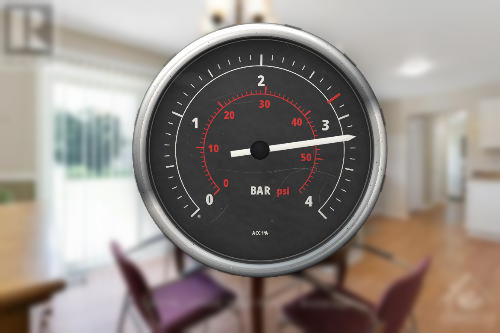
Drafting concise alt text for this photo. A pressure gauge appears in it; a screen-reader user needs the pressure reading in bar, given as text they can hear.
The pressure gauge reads 3.2 bar
